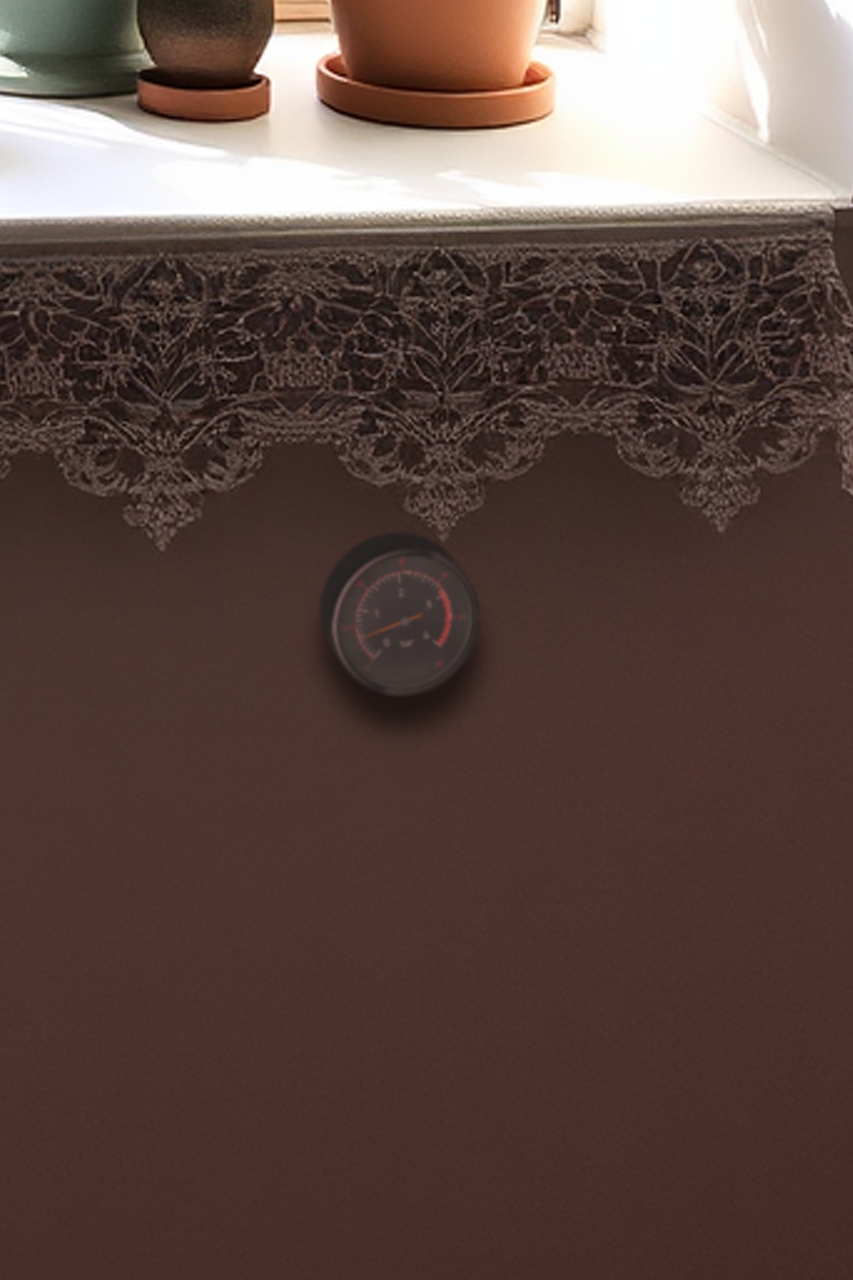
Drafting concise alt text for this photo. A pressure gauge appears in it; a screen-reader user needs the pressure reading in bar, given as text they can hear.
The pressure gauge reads 0.5 bar
